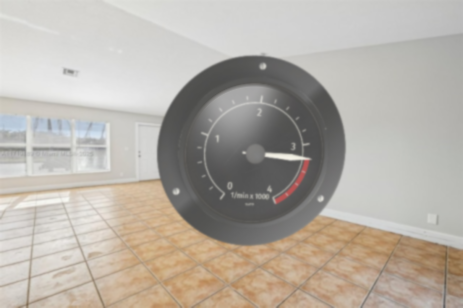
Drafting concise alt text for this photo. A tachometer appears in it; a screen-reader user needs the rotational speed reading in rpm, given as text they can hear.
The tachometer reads 3200 rpm
